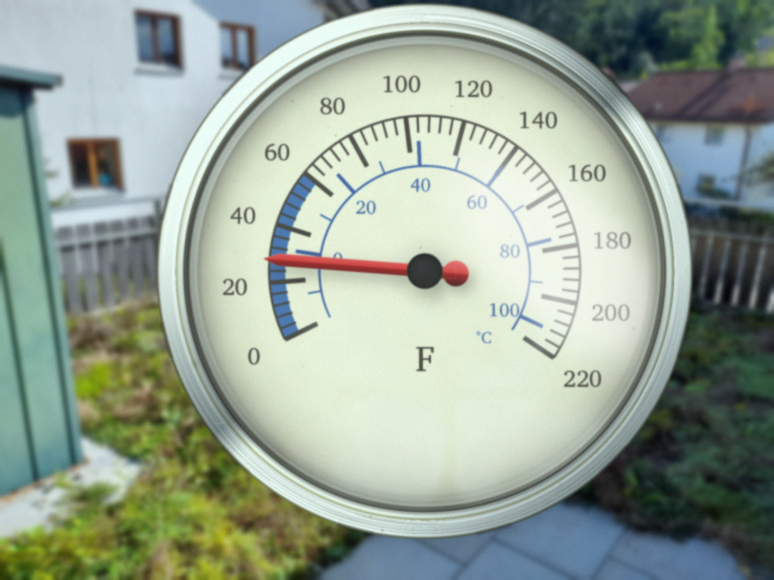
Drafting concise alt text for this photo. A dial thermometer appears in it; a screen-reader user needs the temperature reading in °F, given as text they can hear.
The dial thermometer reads 28 °F
